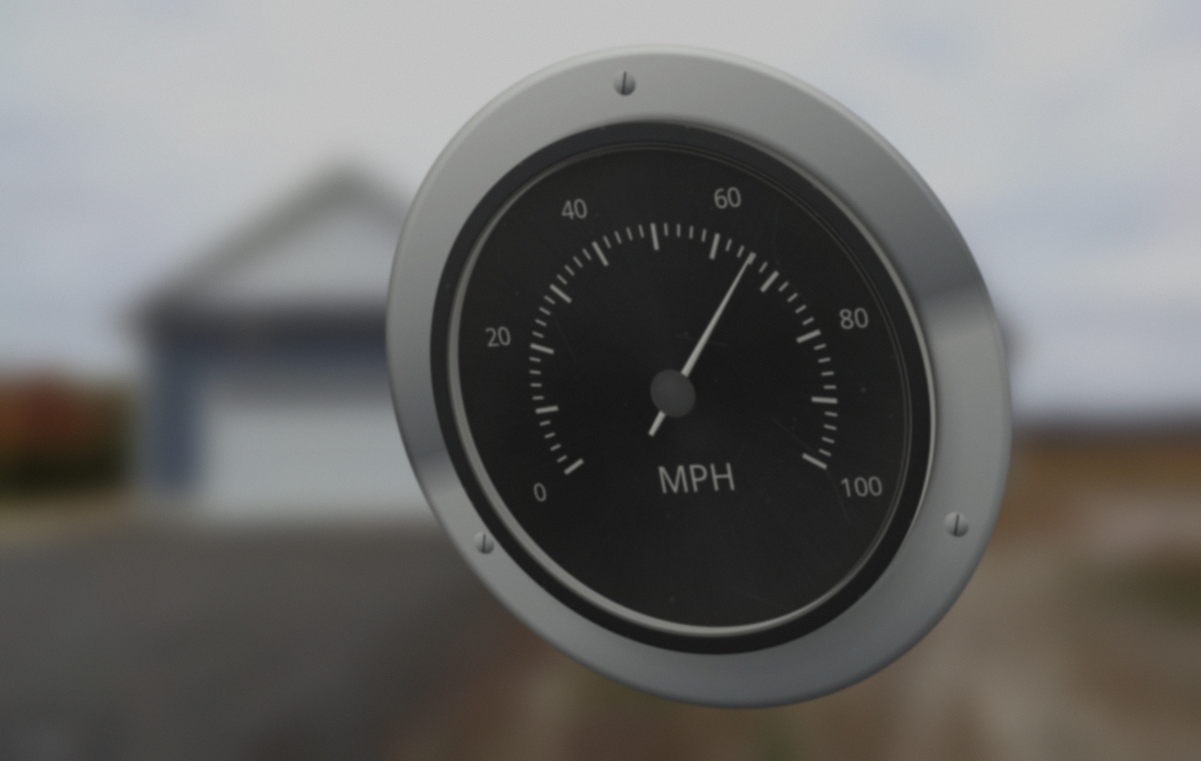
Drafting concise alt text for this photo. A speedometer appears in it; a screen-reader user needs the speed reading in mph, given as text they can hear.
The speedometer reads 66 mph
